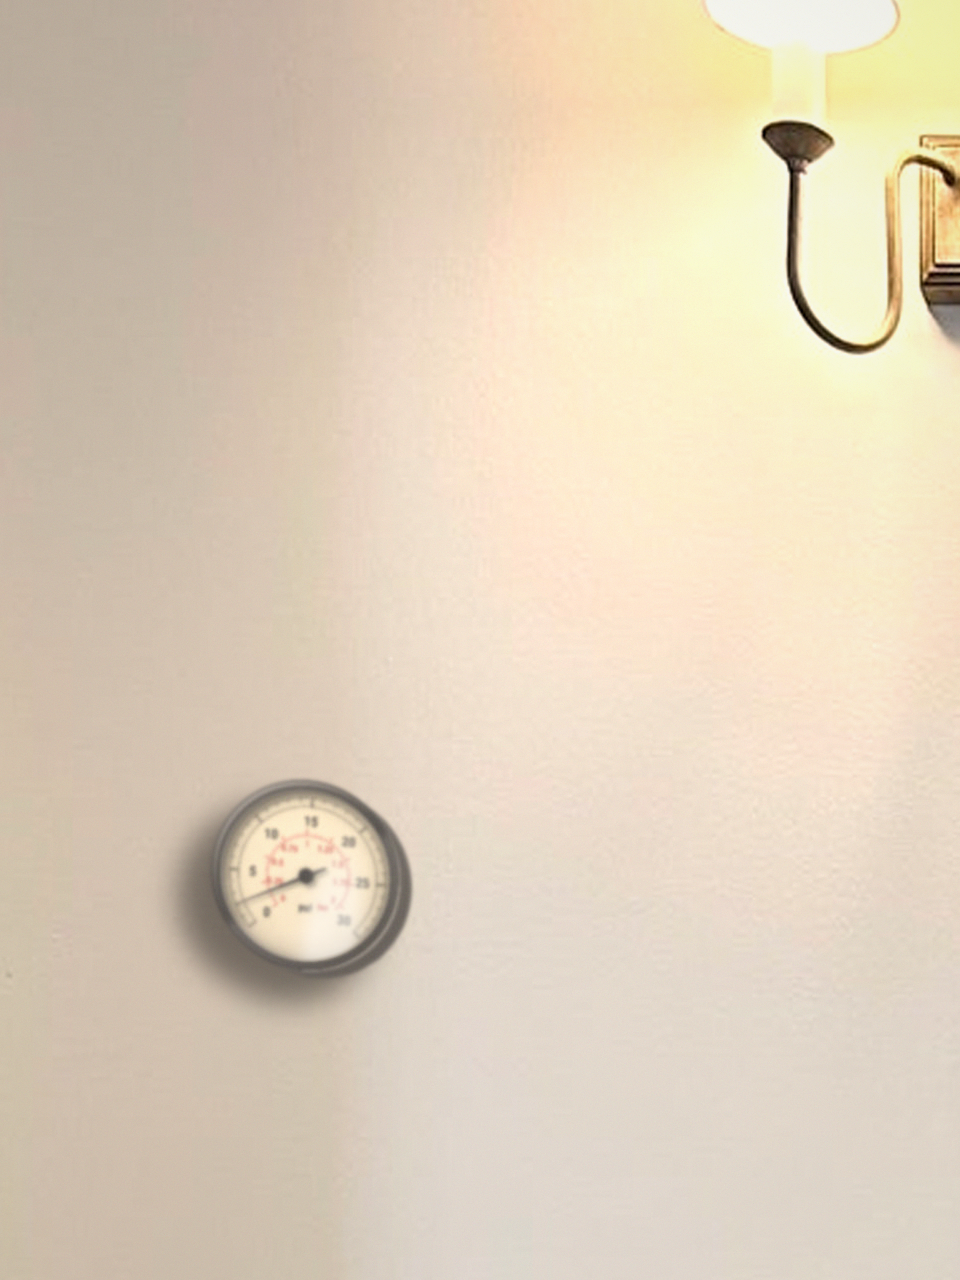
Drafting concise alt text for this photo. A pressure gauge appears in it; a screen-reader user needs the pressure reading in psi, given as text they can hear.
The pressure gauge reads 2 psi
